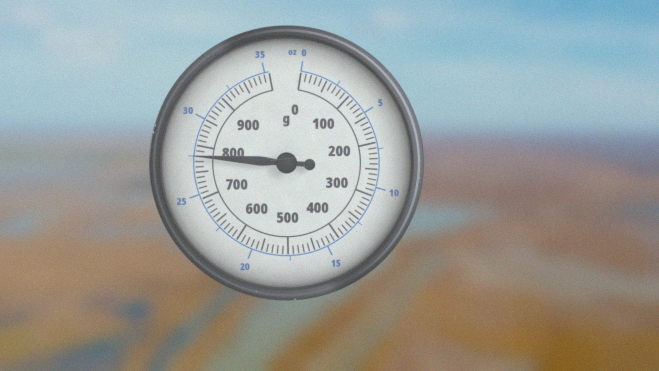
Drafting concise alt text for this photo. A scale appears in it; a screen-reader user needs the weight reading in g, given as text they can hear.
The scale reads 780 g
